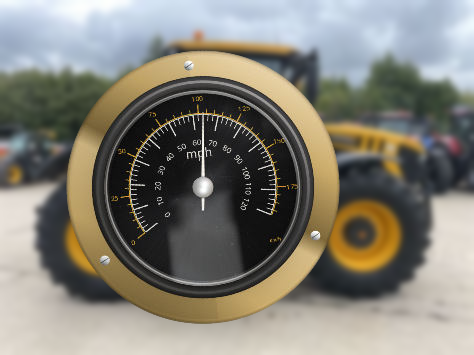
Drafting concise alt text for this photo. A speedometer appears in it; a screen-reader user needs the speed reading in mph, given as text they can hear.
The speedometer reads 64 mph
